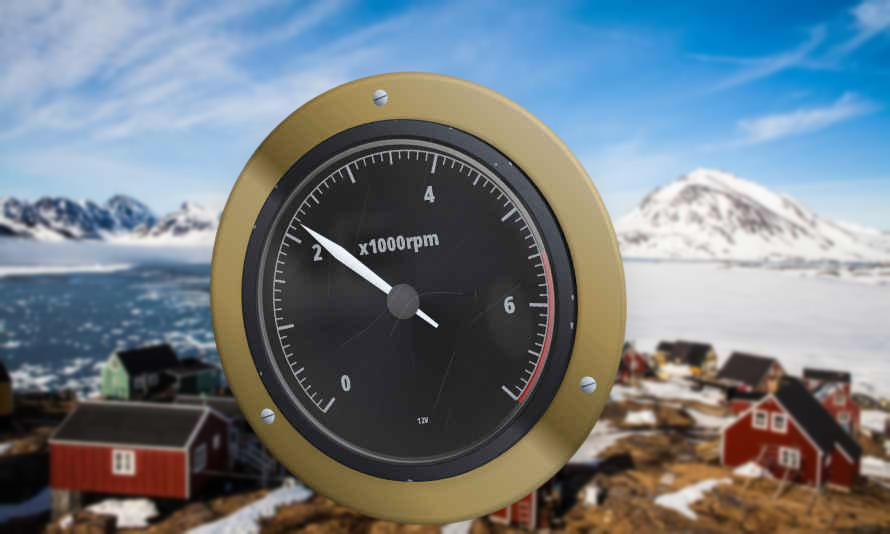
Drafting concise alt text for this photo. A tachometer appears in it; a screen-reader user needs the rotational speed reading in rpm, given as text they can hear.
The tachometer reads 2200 rpm
